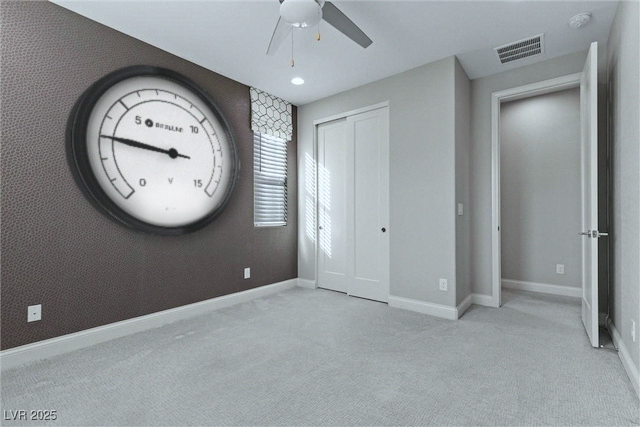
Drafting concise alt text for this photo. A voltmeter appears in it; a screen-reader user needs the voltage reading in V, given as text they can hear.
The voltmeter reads 3 V
